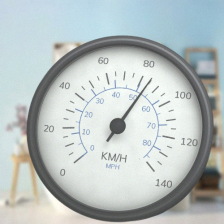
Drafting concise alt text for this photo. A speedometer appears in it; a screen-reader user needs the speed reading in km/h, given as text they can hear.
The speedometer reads 85 km/h
